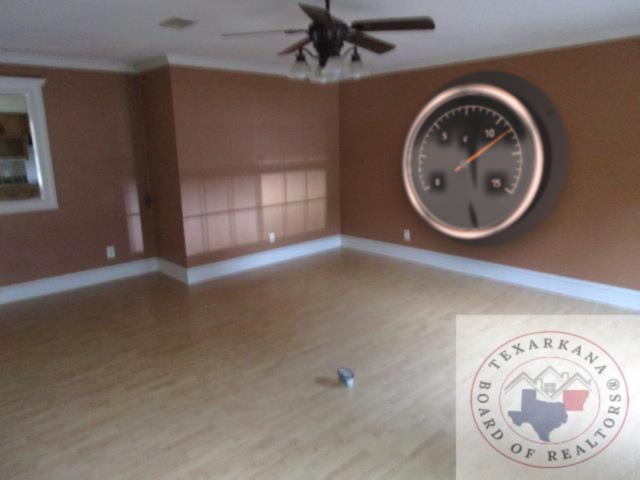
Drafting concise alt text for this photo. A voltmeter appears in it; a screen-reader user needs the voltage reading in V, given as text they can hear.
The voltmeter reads 11 V
